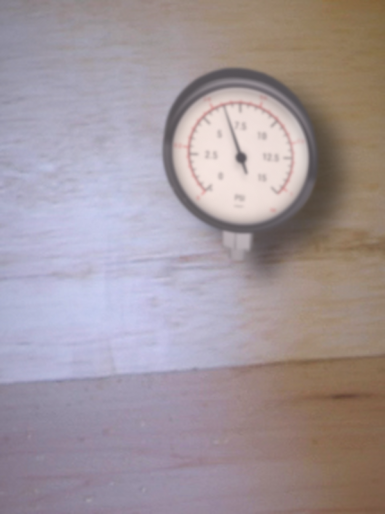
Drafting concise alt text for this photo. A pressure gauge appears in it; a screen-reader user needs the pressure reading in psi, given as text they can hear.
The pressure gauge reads 6.5 psi
